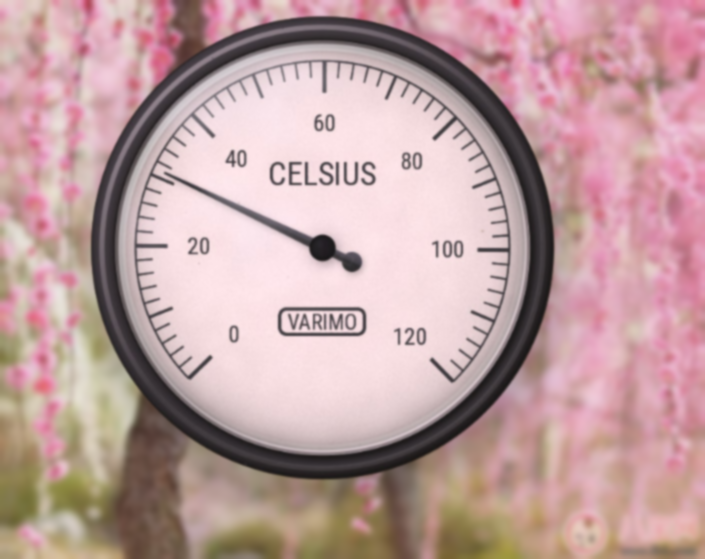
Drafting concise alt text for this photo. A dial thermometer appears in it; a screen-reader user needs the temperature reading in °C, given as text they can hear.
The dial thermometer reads 31 °C
